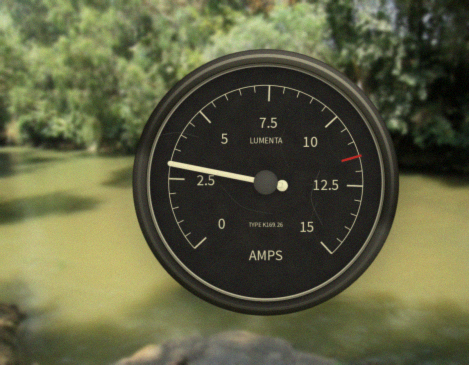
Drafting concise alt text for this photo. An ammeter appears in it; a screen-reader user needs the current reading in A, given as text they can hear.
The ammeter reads 3 A
